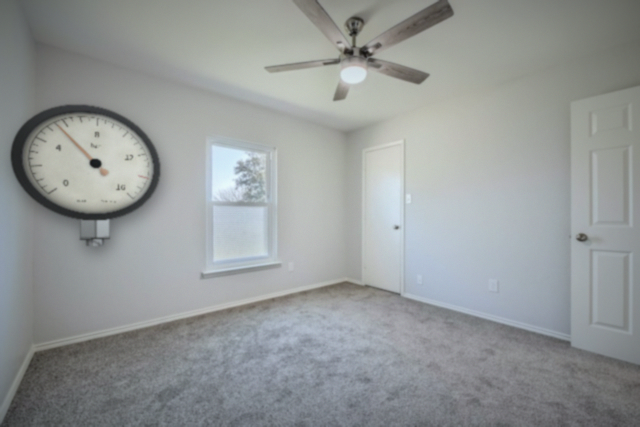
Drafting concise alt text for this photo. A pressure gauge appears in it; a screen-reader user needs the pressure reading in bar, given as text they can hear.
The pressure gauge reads 5.5 bar
